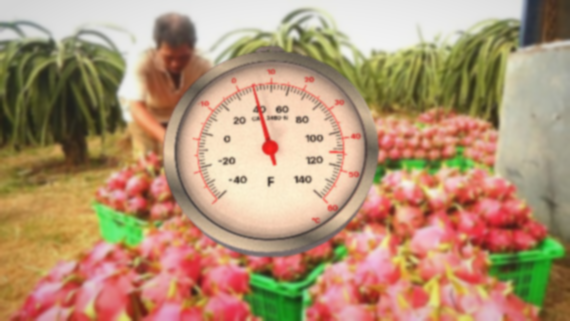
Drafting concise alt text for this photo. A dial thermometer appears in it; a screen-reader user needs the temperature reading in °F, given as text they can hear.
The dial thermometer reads 40 °F
